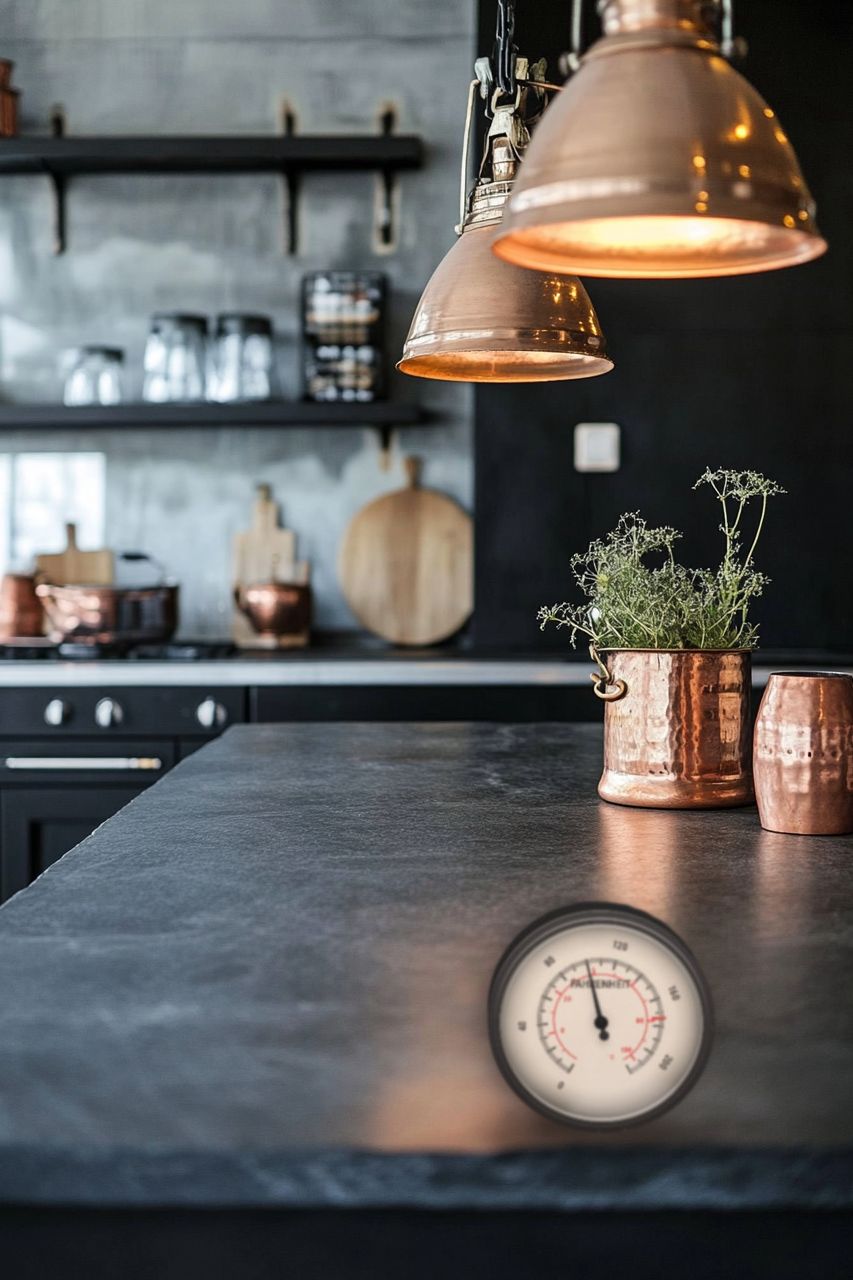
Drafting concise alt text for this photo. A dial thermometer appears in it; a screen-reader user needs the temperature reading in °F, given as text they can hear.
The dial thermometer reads 100 °F
